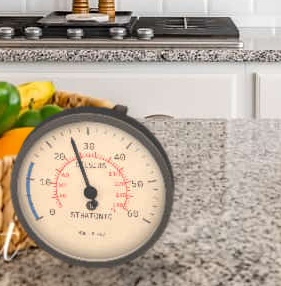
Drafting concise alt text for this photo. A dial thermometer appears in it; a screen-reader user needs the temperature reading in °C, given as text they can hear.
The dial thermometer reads 26 °C
